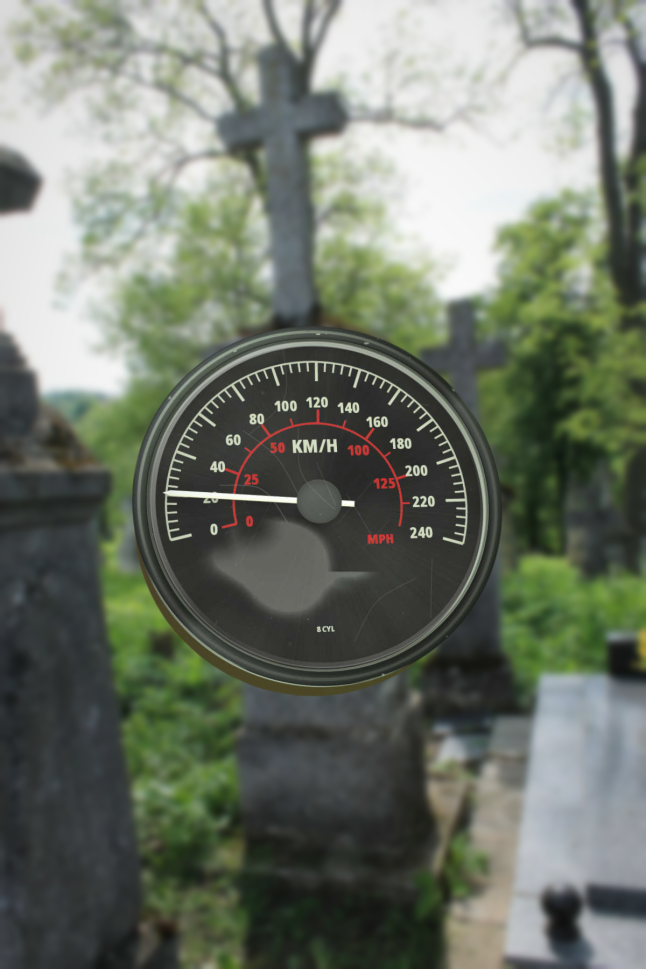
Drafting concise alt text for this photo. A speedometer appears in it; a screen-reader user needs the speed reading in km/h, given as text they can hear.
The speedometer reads 20 km/h
